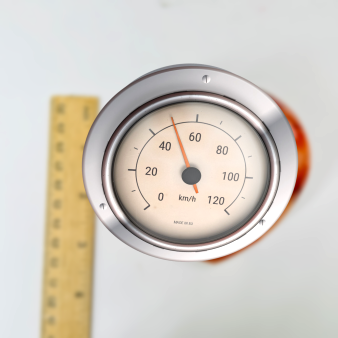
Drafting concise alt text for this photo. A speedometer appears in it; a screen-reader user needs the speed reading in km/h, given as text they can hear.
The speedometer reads 50 km/h
